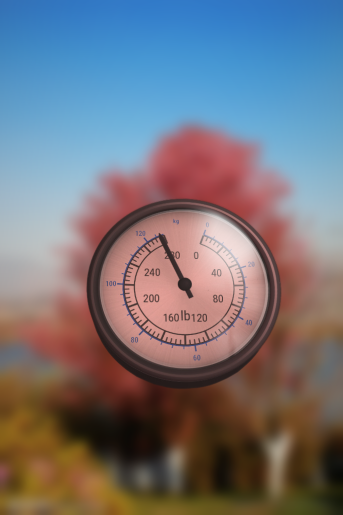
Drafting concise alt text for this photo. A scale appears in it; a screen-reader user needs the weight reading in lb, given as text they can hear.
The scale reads 276 lb
